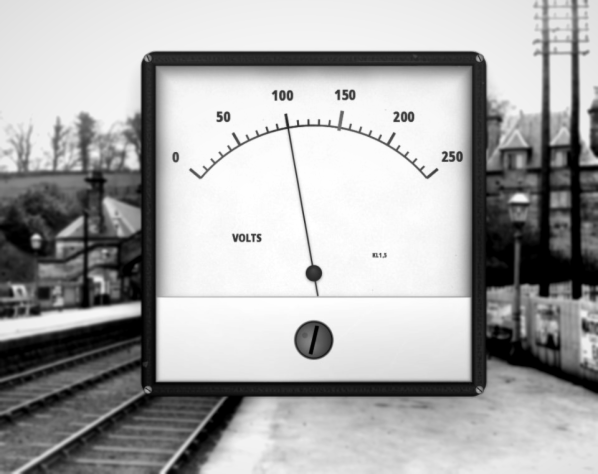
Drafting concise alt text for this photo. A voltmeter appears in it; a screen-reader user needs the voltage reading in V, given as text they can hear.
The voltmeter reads 100 V
